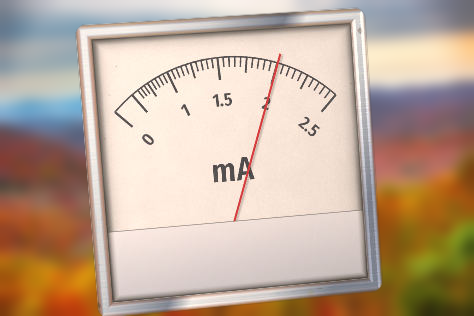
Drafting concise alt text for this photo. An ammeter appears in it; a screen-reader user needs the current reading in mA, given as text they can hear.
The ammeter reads 2 mA
